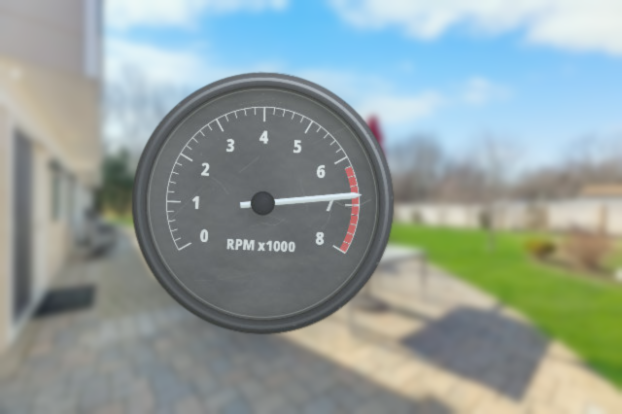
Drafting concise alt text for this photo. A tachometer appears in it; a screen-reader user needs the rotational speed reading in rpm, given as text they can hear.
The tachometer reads 6800 rpm
